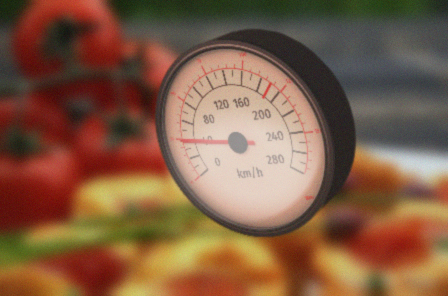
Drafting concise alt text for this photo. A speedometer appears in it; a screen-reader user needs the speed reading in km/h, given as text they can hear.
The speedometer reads 40 km/h
